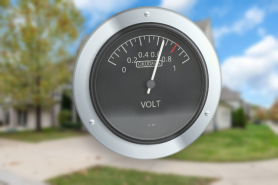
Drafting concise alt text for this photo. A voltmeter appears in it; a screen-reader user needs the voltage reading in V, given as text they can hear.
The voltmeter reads 0.65 V
